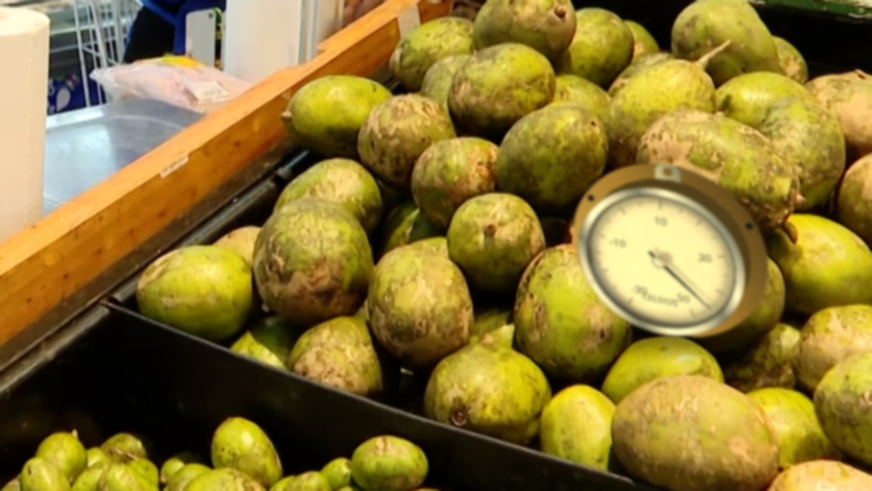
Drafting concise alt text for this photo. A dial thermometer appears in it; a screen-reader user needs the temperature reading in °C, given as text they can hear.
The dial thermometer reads 45 °C
